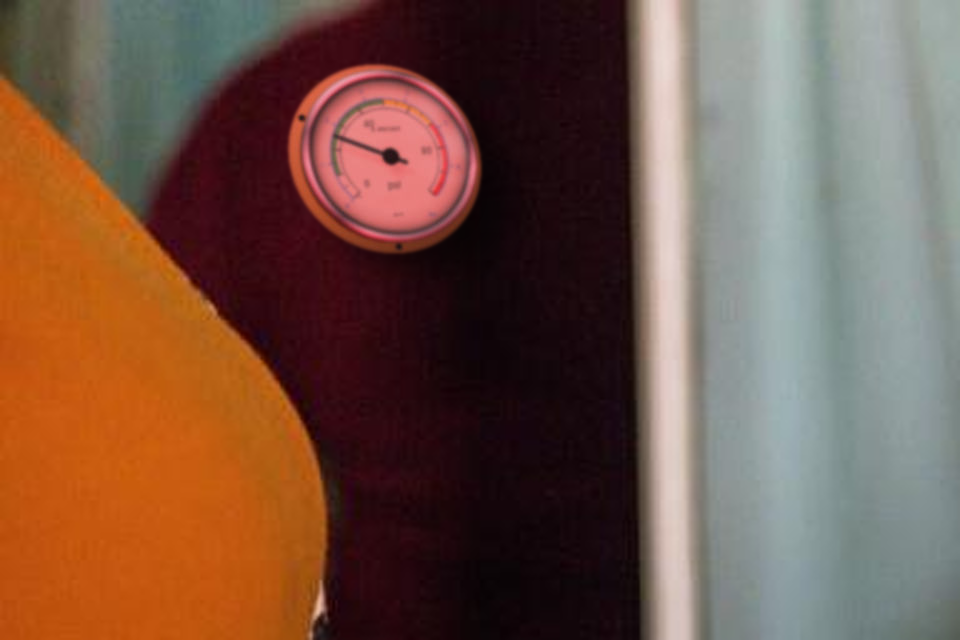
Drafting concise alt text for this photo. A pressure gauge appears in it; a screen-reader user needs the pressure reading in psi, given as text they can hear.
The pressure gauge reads 25 psi
